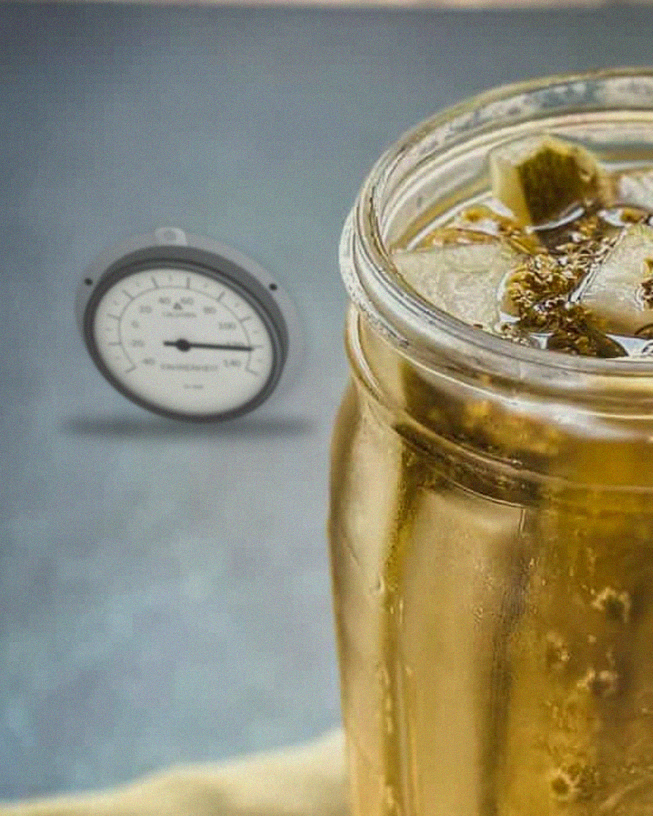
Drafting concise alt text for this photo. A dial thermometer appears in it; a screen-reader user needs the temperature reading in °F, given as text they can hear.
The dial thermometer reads 120 °F
